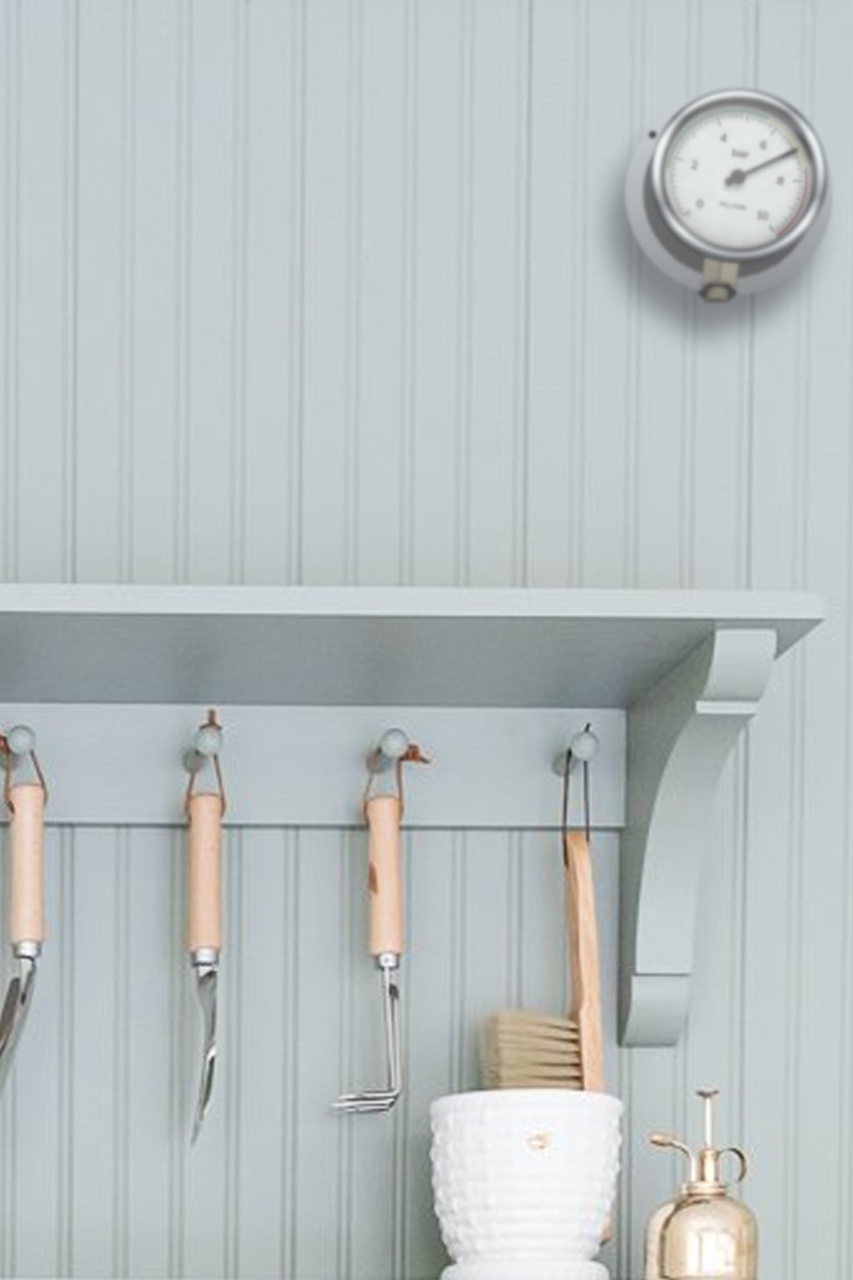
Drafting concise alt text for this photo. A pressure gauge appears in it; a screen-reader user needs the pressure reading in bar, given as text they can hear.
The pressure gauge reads 7 bar
